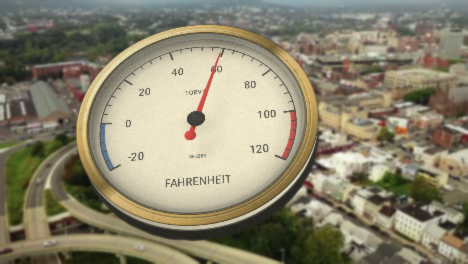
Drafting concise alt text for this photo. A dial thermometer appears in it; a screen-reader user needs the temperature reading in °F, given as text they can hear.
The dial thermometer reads 60 °F
